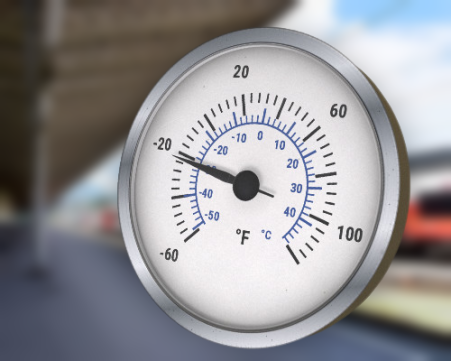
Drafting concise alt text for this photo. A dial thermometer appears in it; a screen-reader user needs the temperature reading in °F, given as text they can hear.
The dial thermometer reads -22 °F
